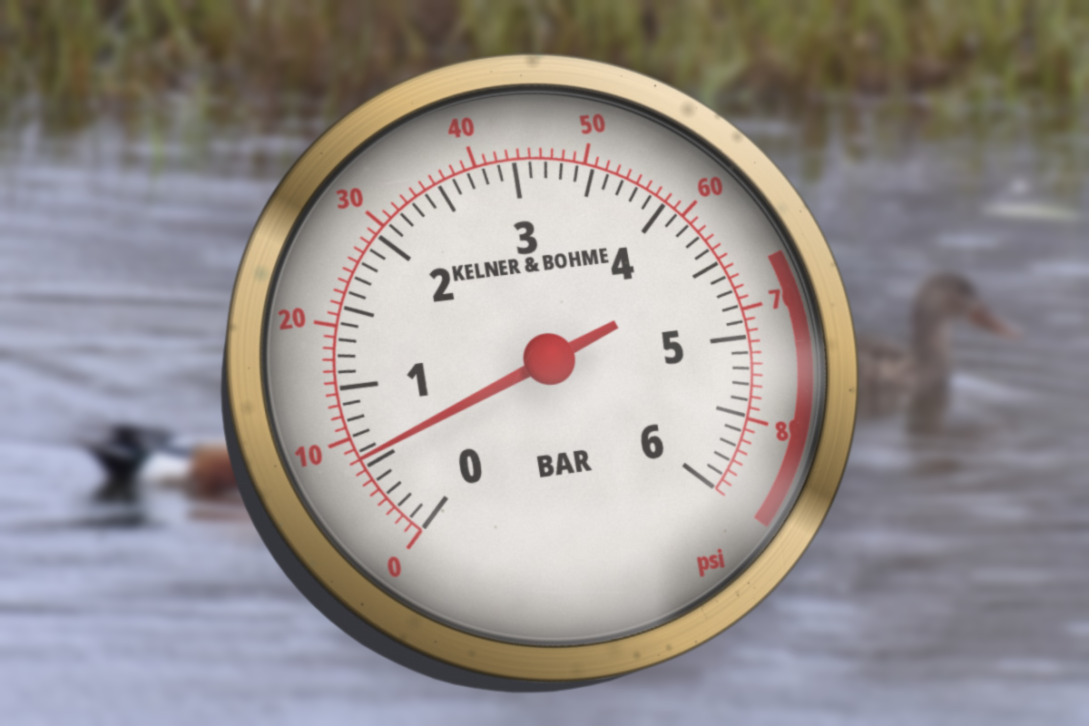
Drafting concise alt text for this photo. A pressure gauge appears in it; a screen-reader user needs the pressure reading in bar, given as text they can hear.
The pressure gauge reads 0.55 bar
